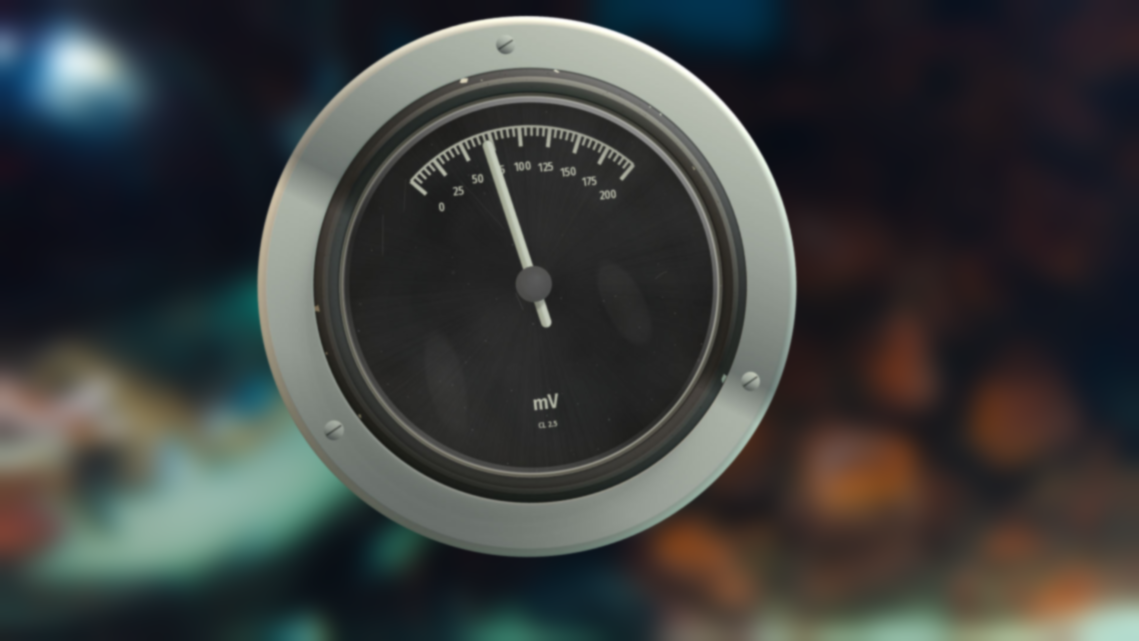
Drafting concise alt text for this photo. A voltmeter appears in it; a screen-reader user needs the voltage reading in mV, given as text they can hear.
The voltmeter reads 70 mV
